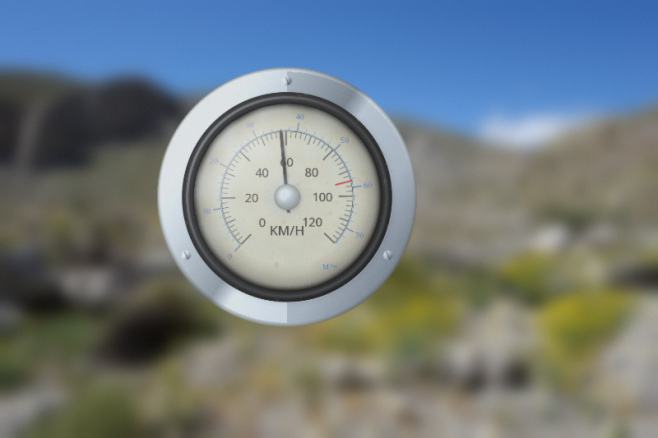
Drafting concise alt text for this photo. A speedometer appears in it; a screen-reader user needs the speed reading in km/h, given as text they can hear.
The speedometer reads 58 km/h
